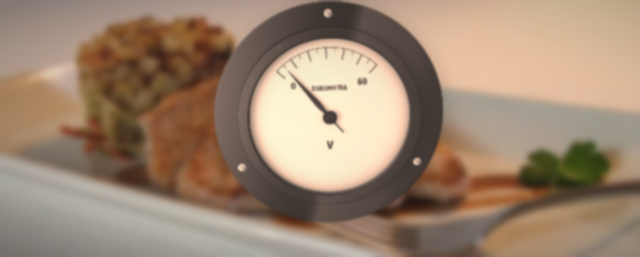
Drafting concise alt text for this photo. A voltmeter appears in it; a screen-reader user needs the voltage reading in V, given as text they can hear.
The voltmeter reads 5 V
